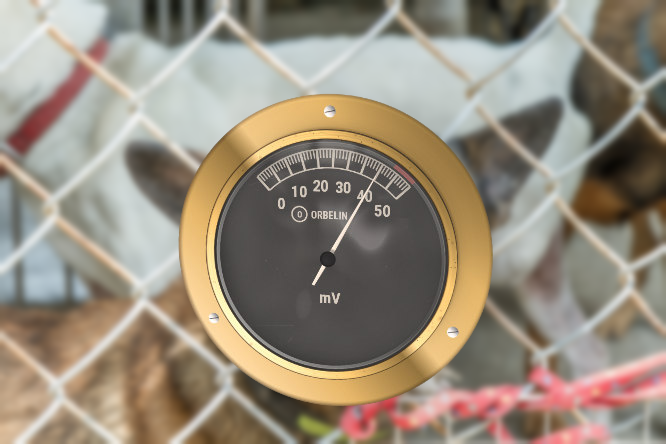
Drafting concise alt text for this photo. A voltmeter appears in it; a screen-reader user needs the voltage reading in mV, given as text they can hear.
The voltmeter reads 40 mV
